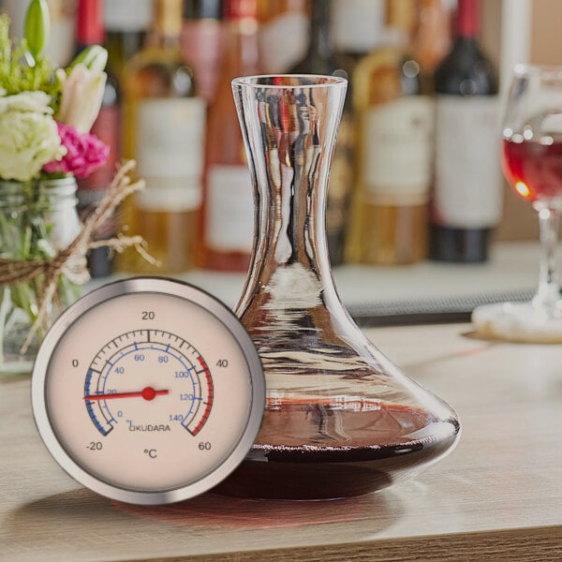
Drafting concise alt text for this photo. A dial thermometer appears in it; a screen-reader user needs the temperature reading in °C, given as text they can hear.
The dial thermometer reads -8 °C
